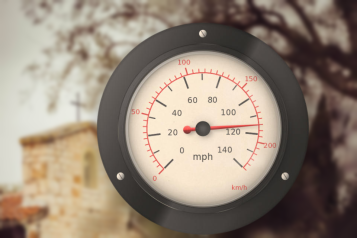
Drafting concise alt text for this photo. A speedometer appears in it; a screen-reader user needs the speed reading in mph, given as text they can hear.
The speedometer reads 115 mph
